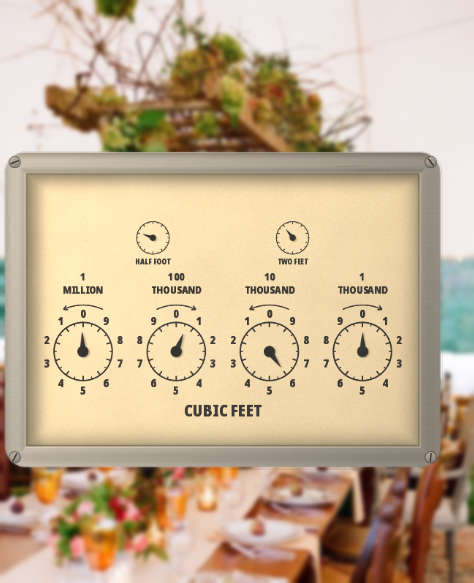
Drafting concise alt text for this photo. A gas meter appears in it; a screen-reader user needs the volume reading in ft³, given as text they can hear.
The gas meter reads 6000 ft³
